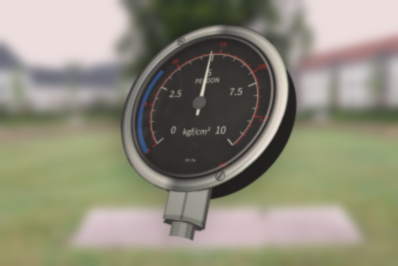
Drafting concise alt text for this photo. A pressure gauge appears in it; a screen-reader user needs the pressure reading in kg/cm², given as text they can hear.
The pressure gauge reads 5 kg/cm²
